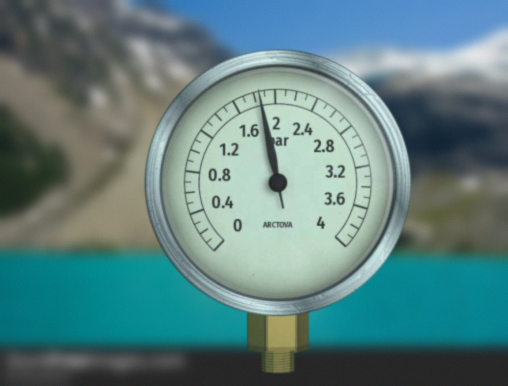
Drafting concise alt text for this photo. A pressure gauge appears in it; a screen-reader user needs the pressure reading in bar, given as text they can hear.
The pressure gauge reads 1.85 bar
